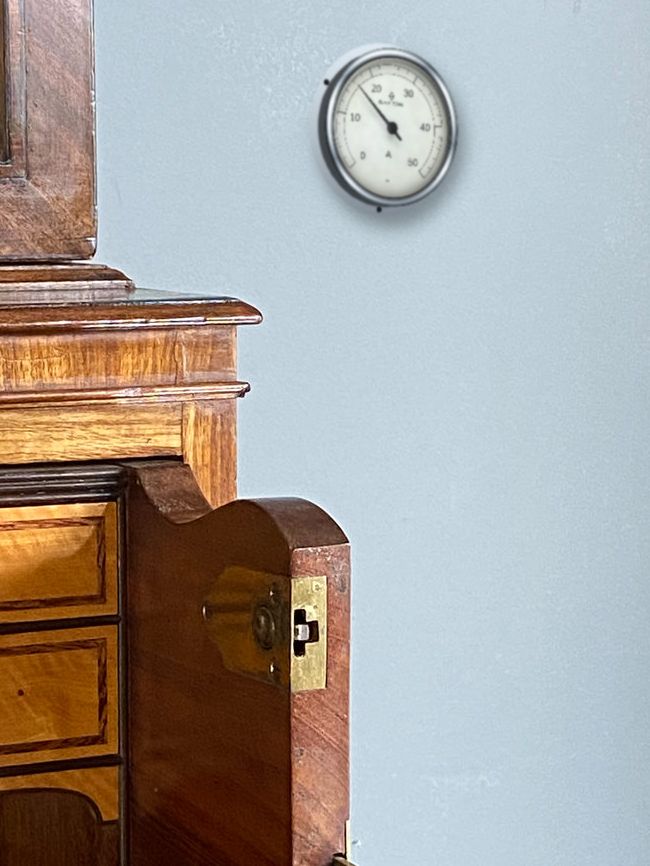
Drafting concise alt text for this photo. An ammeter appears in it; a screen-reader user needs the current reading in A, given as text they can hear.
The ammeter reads 16 A
